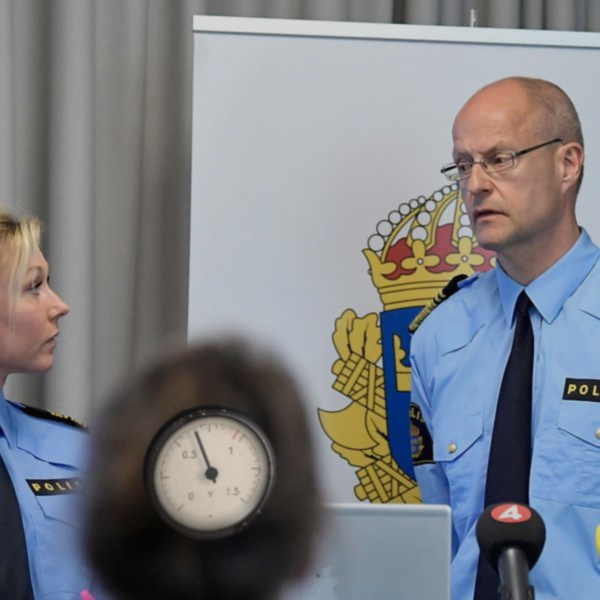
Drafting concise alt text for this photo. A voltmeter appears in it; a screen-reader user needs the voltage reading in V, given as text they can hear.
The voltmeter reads 0.65 V
